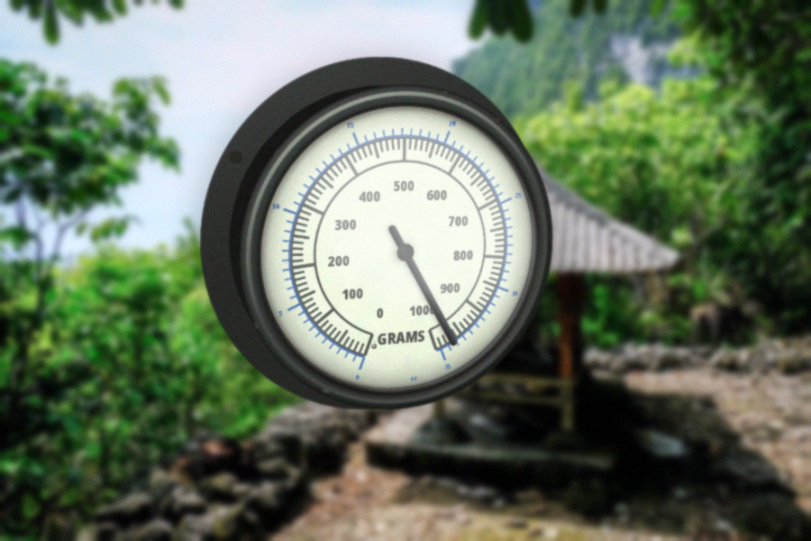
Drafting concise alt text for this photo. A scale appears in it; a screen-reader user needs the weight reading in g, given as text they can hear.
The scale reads 970 g
